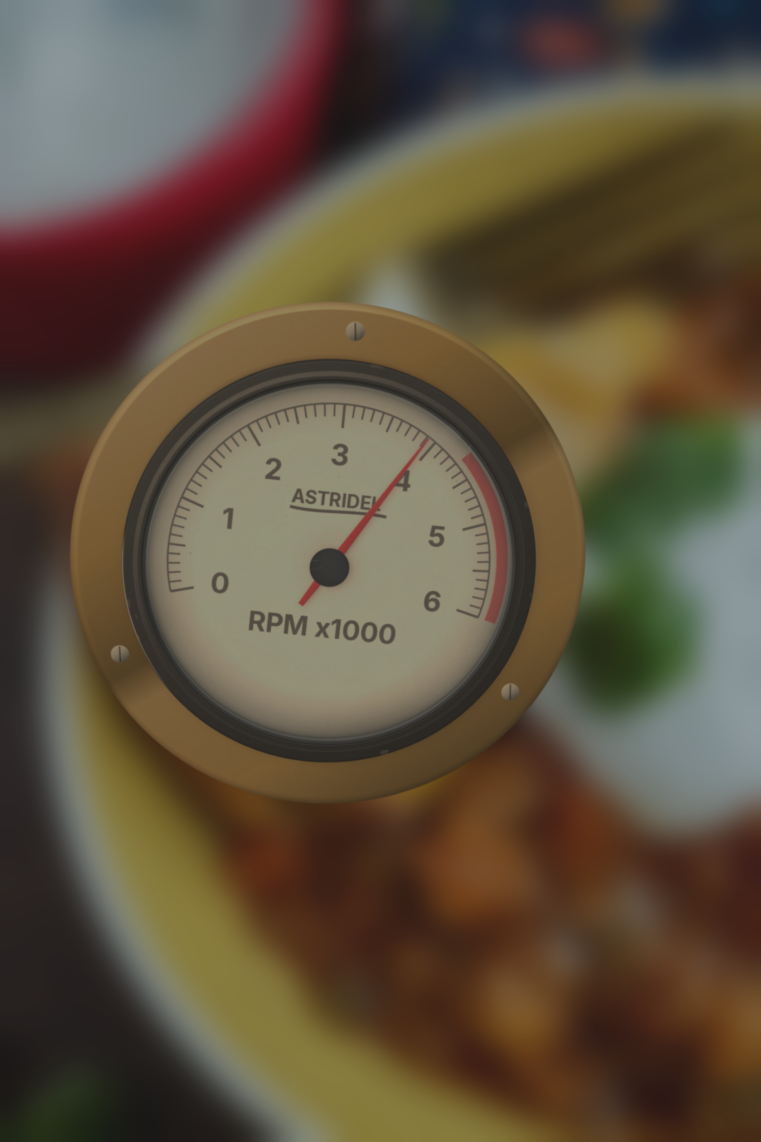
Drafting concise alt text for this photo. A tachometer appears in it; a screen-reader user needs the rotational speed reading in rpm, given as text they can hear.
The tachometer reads 3900 rpm
